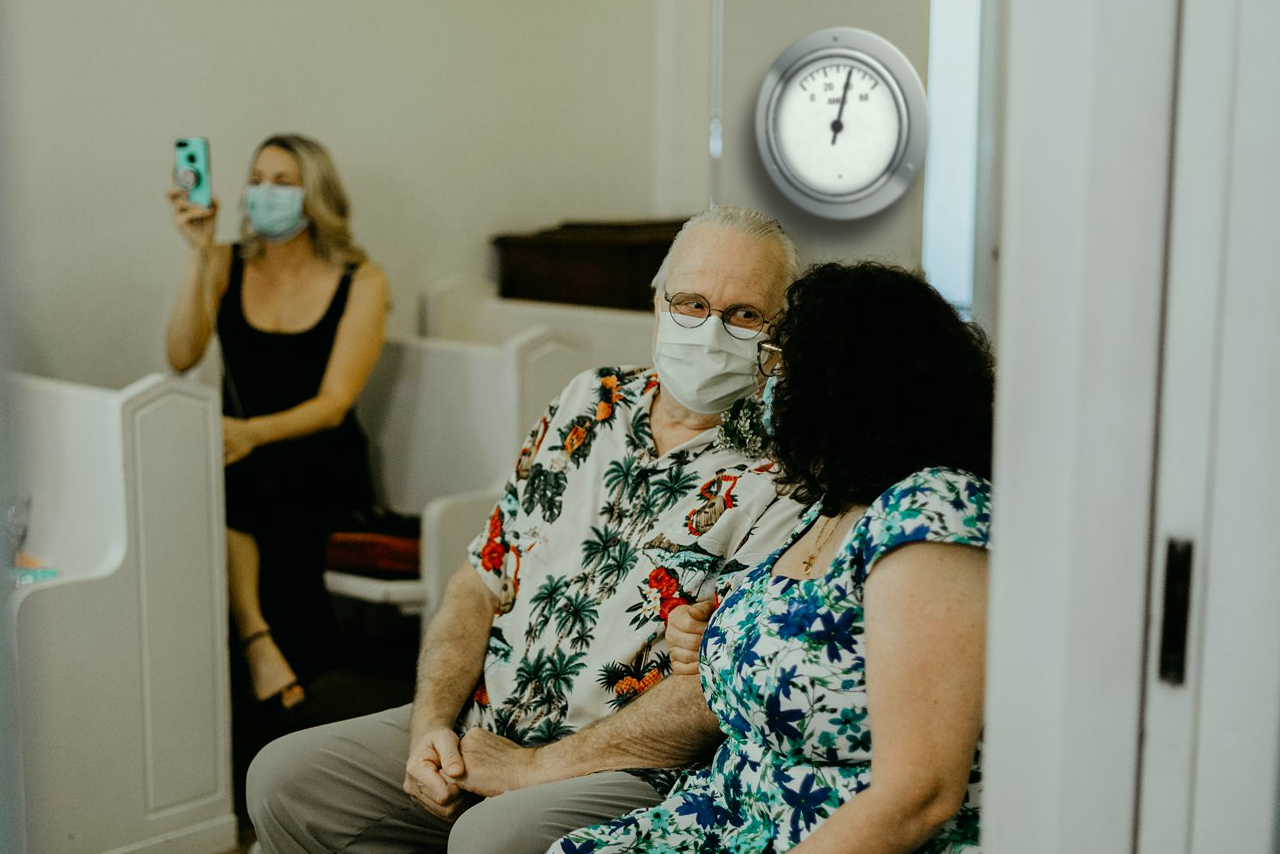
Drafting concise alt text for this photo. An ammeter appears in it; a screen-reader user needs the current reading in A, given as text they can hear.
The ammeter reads 40 A
